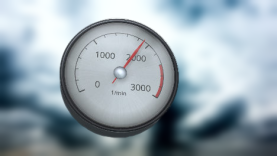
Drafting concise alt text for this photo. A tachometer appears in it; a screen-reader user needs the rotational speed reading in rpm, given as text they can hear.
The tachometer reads 1900 rpm
